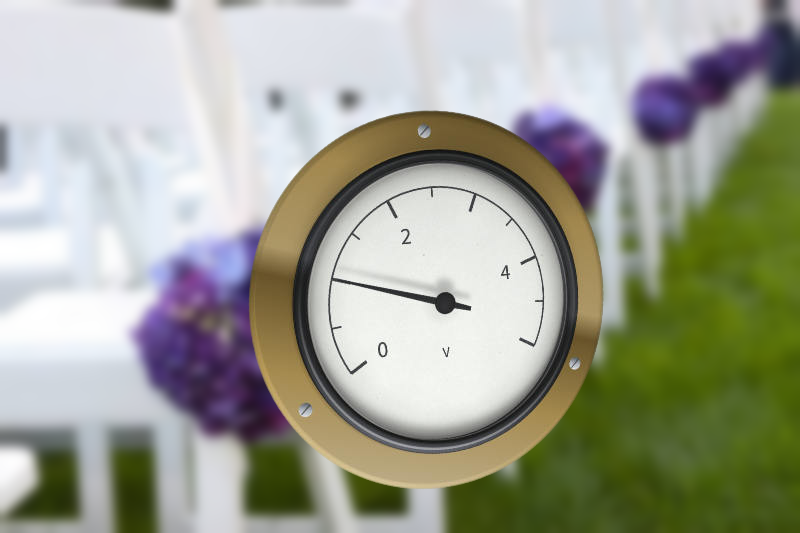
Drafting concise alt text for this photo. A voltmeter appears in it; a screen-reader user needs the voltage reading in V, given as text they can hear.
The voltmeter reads 1 V
